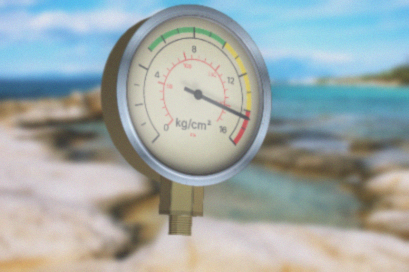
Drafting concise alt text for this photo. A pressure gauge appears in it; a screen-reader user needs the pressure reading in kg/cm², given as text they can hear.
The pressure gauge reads 14.5 kg/cm²
